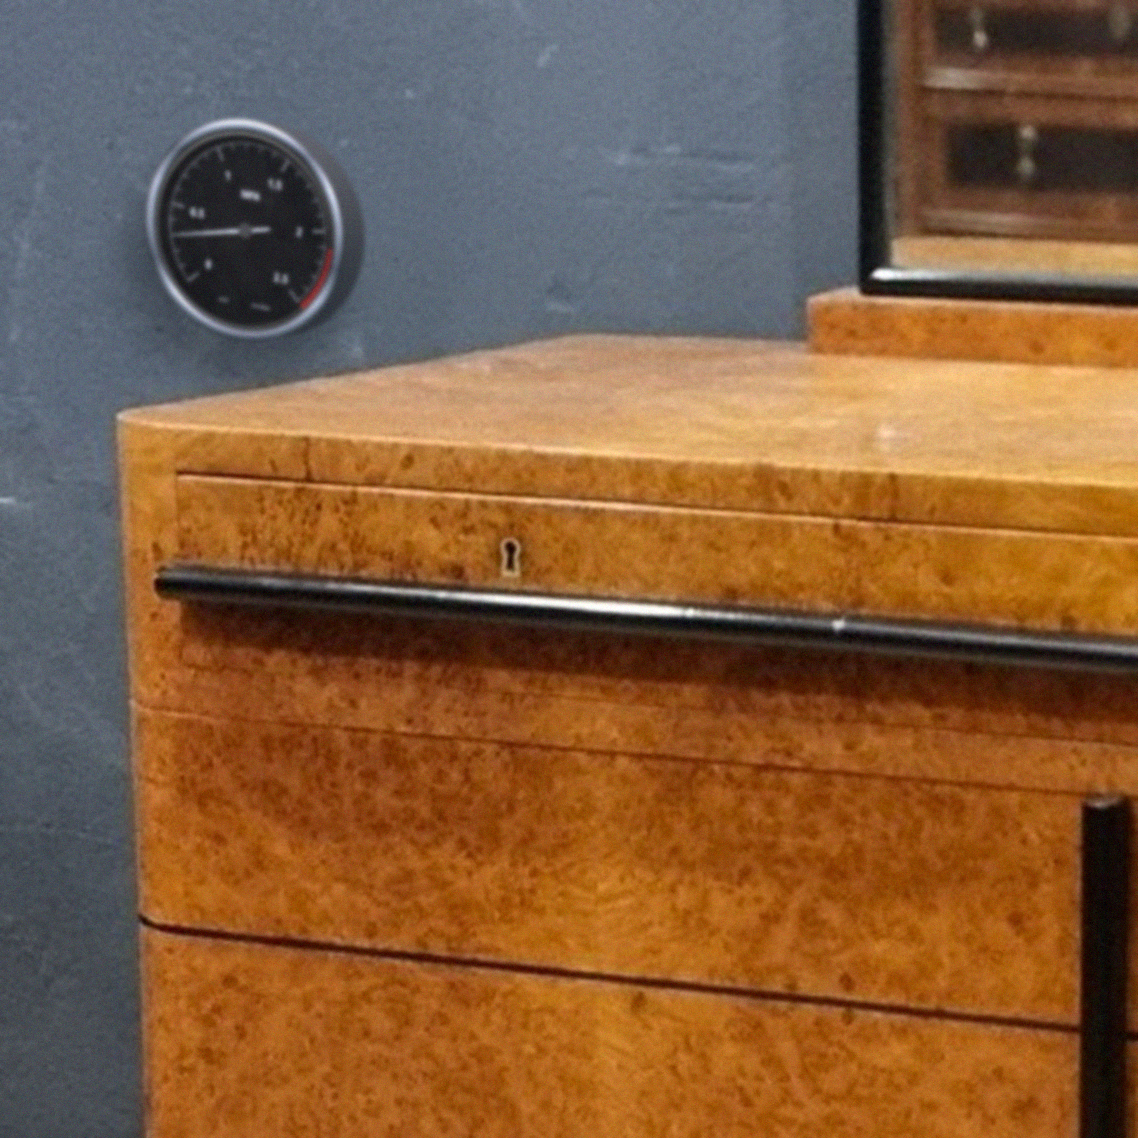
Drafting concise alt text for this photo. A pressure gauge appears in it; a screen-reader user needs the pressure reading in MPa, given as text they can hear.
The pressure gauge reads 0.3 MPa
